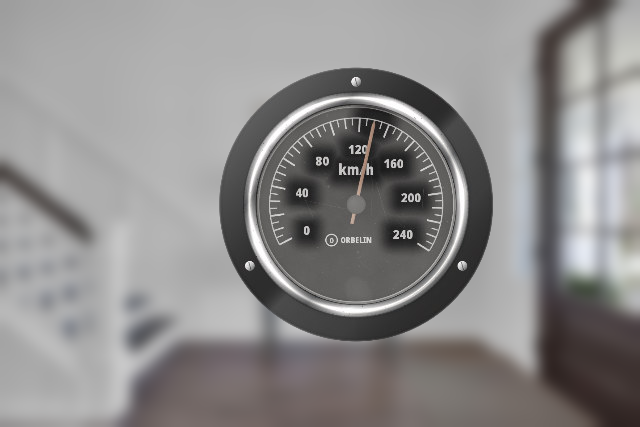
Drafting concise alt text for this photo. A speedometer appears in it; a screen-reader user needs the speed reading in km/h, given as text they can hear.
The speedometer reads 130 km/h
